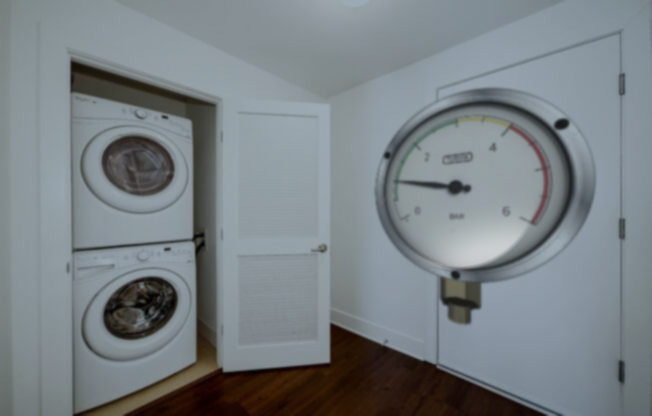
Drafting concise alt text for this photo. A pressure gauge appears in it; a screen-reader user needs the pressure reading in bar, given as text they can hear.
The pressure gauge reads 1 bar
